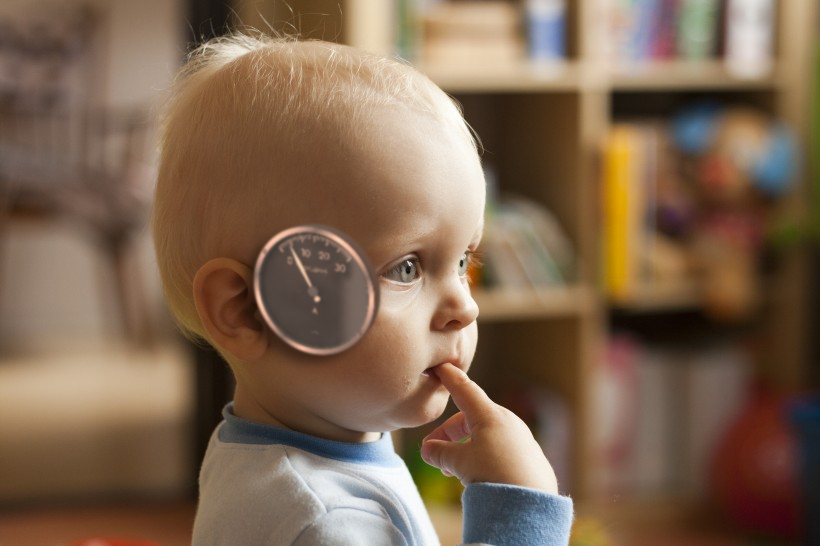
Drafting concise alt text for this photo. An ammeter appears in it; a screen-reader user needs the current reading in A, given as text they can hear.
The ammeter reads 5 A
